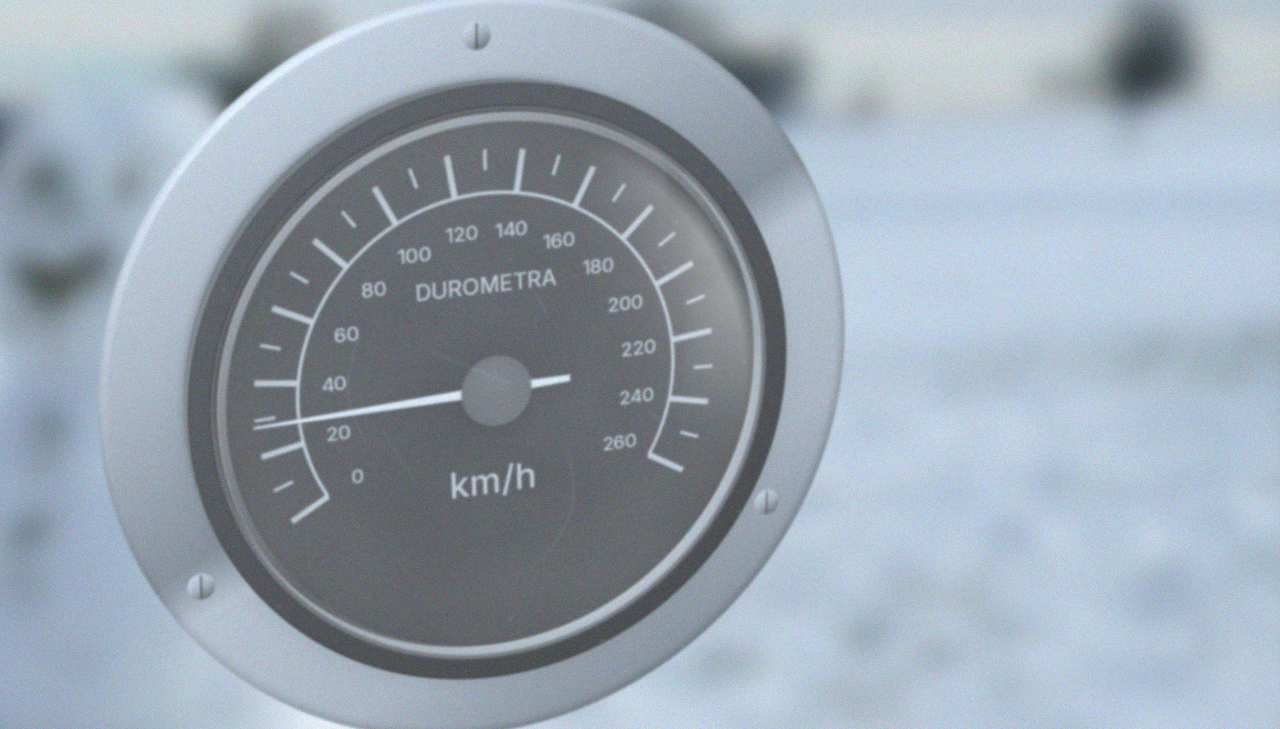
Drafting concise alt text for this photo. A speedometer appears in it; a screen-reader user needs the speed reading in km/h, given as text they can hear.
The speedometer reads 30 km/h
